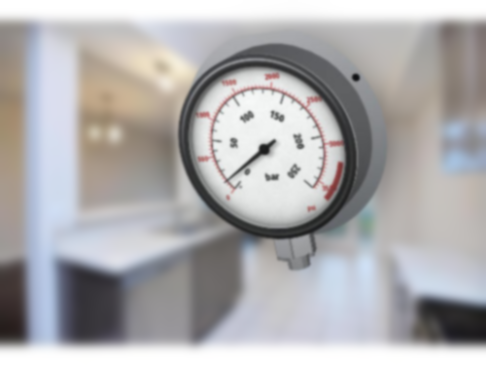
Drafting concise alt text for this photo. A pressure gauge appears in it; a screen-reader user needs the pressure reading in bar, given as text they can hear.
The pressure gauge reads 10 bar
